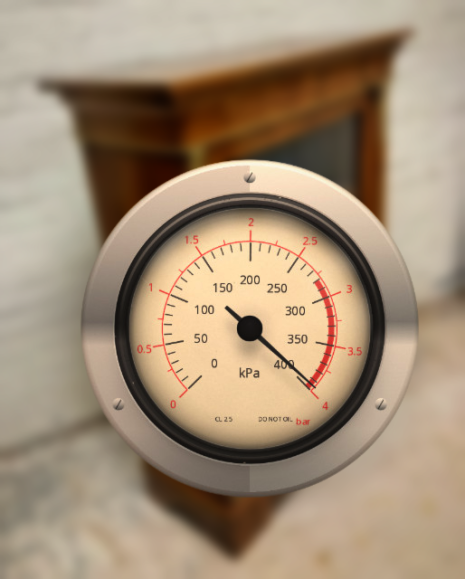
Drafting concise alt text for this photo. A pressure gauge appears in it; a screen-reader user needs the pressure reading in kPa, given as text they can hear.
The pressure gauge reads 395 kPa
